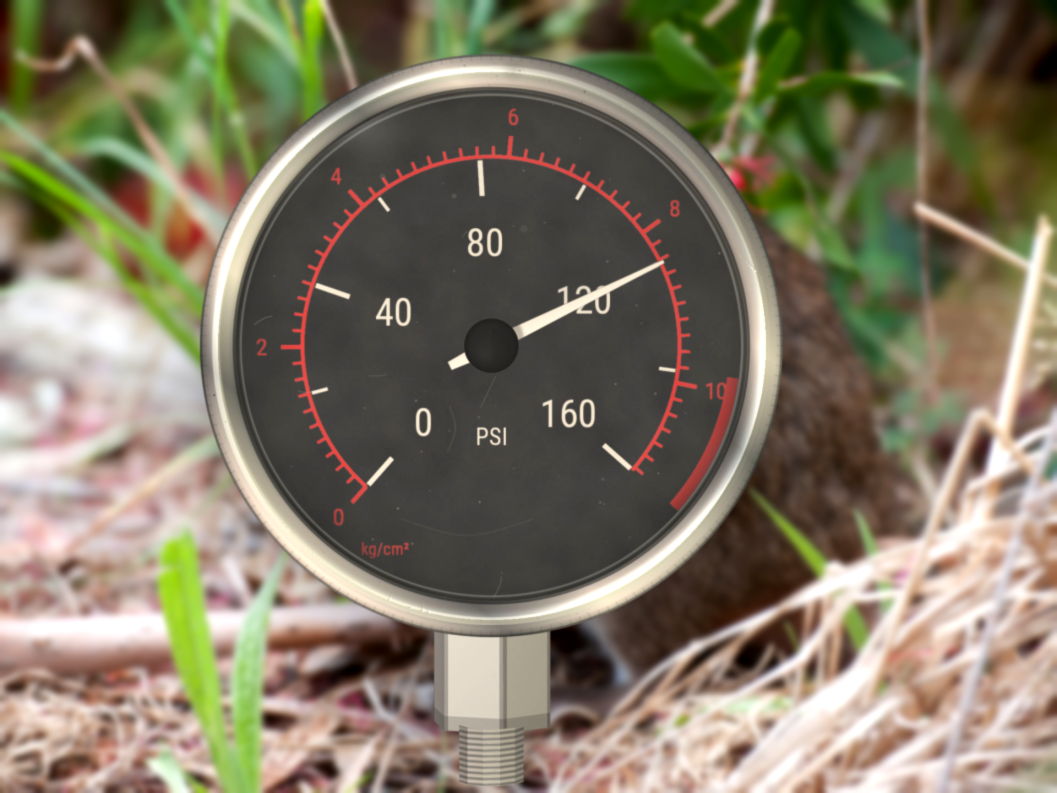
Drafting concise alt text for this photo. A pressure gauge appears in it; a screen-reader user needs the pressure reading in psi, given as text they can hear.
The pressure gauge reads 120 psi
